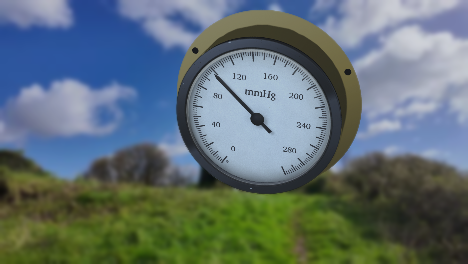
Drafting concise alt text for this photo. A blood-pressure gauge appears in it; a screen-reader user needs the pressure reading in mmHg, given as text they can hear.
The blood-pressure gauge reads 100 mmHg
